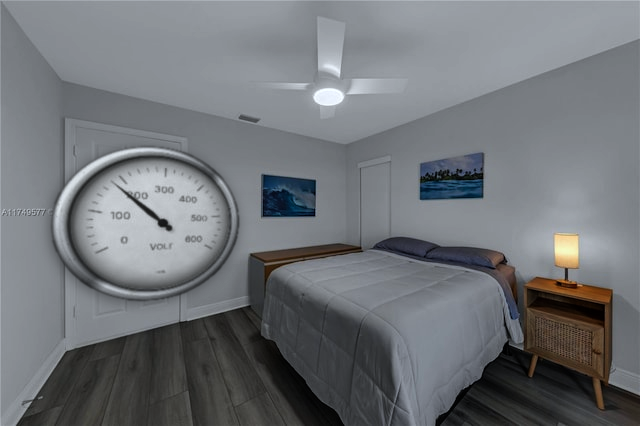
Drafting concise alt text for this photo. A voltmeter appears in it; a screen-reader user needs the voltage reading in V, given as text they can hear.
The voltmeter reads 180 V
